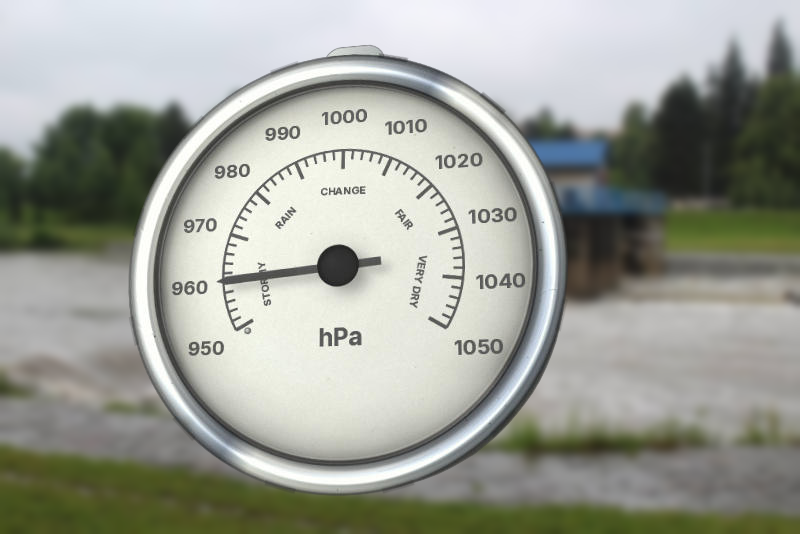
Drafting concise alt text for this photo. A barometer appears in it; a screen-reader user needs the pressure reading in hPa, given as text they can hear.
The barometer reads 960 hPa
